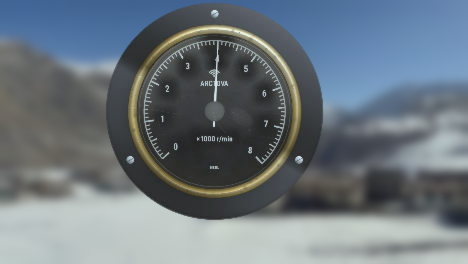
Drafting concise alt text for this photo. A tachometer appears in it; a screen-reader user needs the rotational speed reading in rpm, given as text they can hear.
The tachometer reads 4000 rpm
